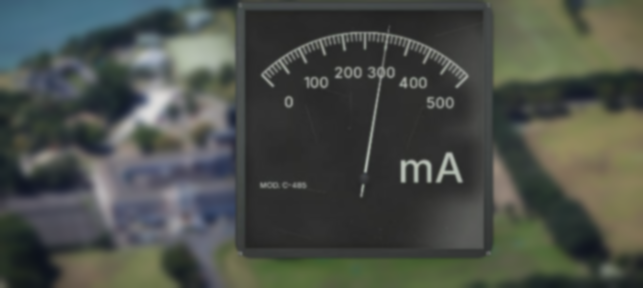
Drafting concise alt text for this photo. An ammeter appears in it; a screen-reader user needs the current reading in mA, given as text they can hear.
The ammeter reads 300 mA
